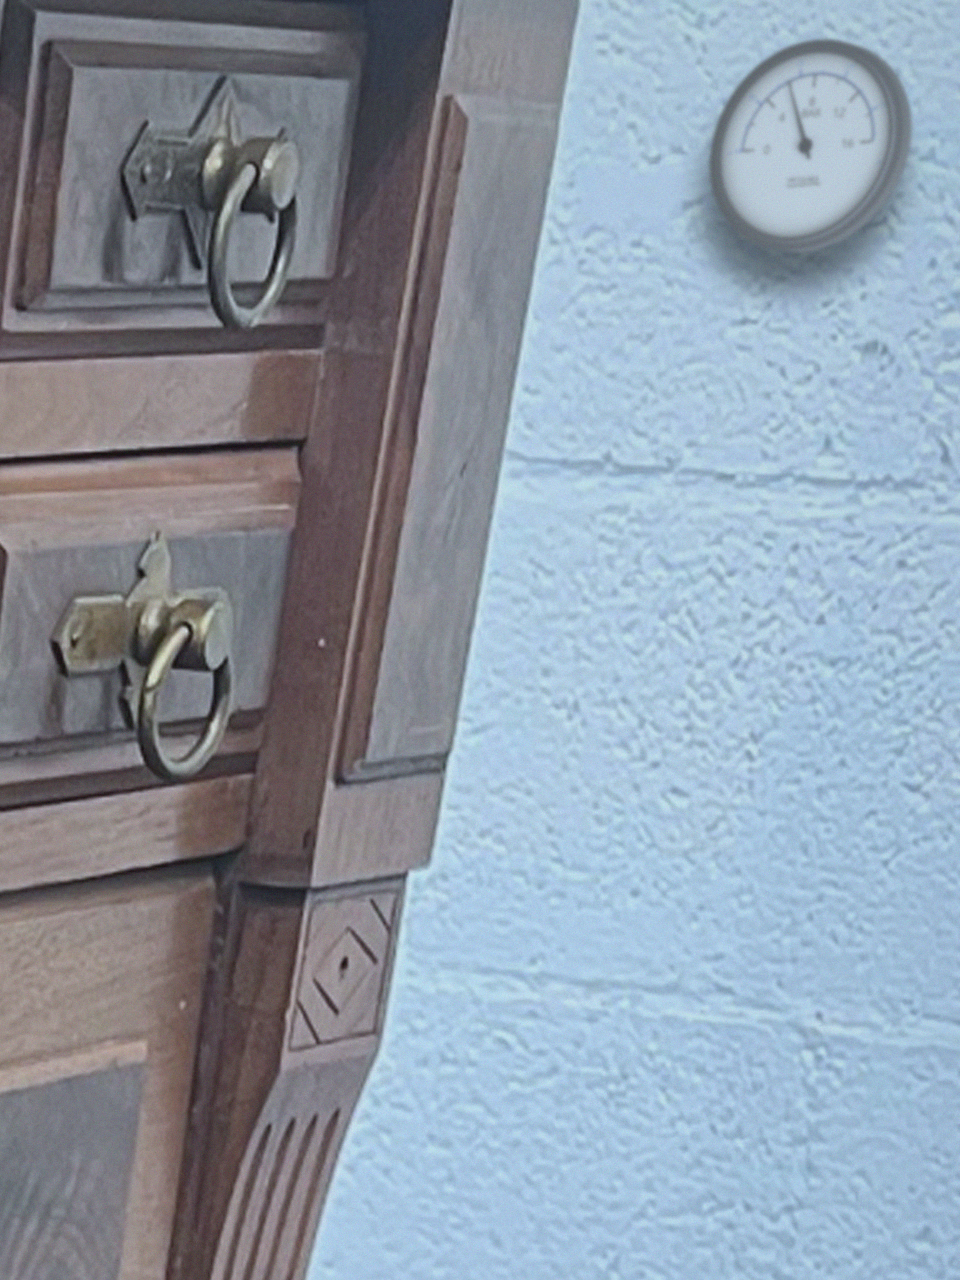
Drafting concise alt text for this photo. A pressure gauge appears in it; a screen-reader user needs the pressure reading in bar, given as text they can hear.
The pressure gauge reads 6 bar
